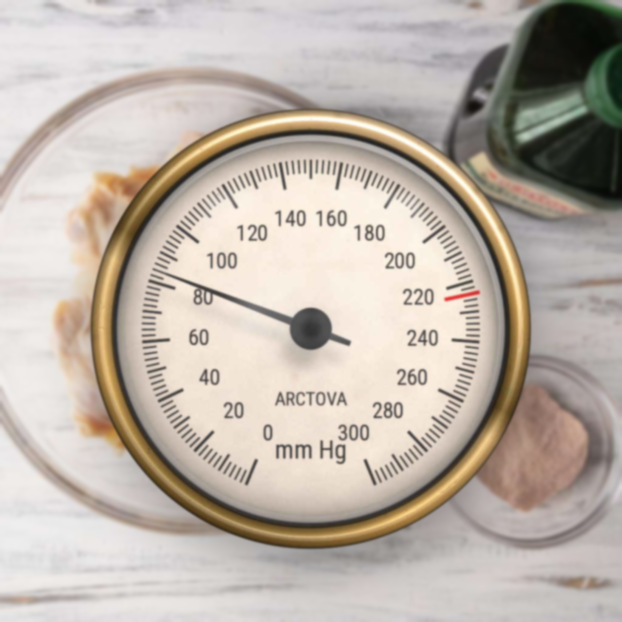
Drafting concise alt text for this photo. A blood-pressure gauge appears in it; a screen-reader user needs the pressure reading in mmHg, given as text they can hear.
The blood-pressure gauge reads 84 mmHg
